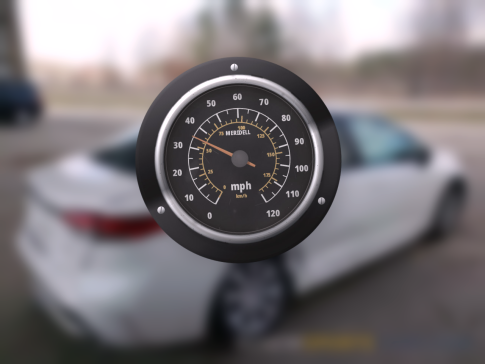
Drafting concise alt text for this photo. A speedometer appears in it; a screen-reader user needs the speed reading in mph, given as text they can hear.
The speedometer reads 35 mph
